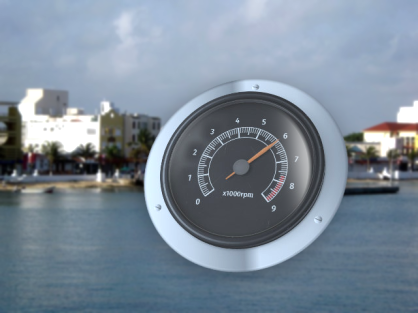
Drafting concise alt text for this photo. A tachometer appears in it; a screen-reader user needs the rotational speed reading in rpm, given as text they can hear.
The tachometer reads 6000 rpm
